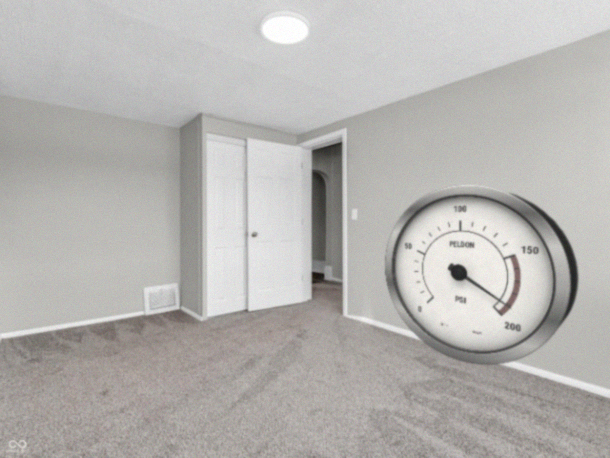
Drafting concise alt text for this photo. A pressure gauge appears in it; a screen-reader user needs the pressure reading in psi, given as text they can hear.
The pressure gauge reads 190 psi
